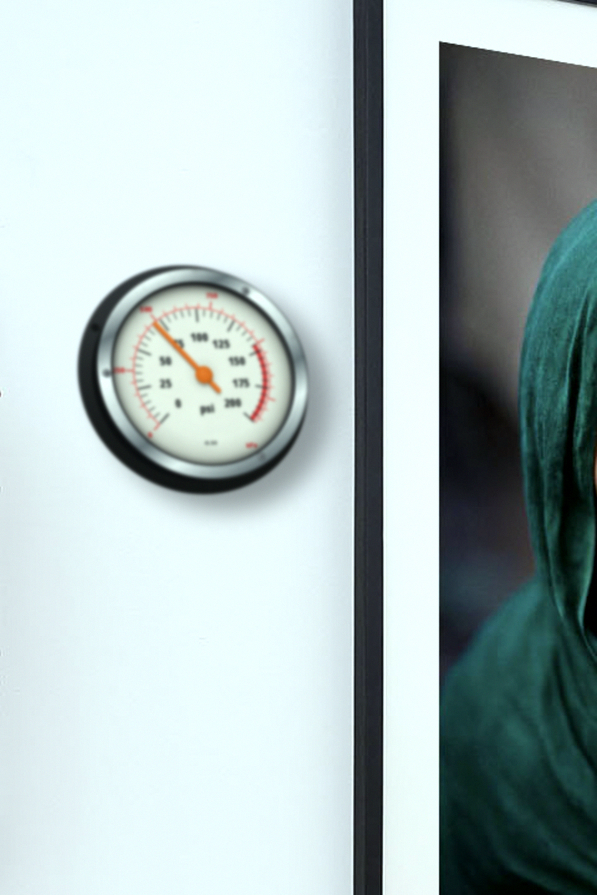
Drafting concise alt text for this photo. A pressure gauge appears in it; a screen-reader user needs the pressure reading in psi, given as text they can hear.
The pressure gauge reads 70 psi
